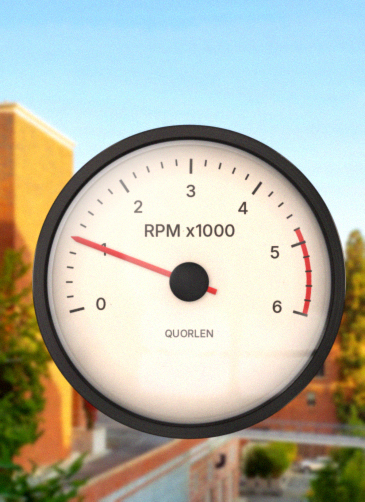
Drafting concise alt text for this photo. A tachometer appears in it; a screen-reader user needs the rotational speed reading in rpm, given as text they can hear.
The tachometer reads 1000 rpm
